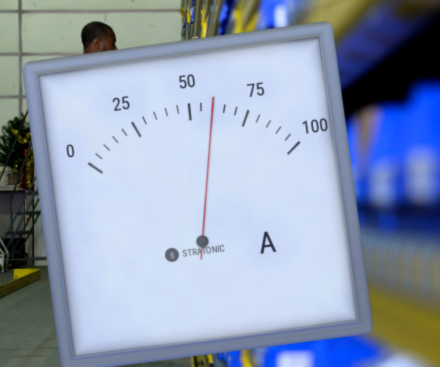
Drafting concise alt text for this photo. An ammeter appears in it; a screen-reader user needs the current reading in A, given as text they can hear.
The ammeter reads 60 A
